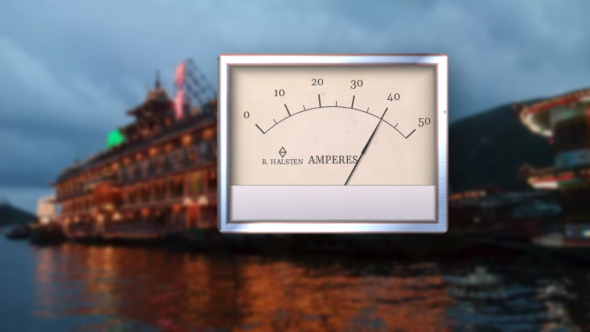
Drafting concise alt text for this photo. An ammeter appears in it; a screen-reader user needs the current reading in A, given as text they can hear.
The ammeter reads 40 A
